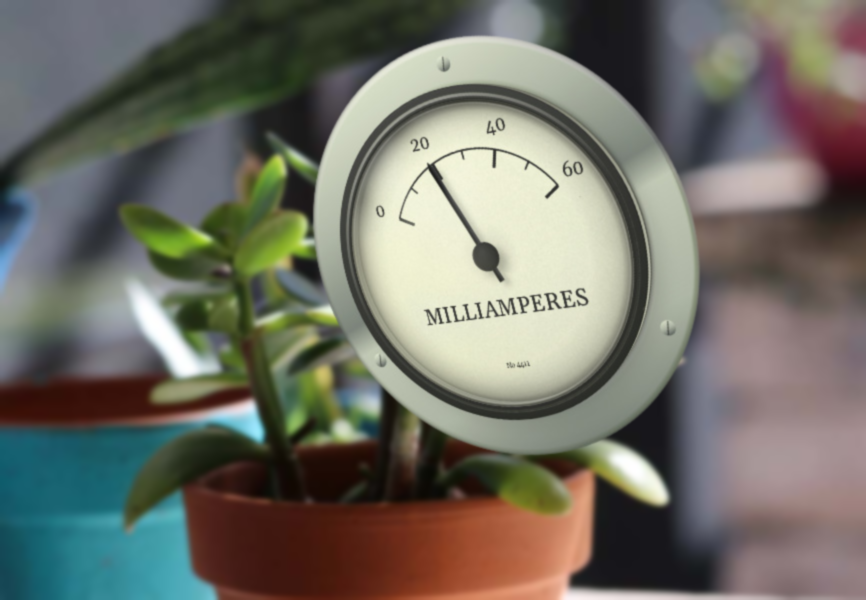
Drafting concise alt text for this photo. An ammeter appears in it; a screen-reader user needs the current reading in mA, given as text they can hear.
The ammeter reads 20 mA
